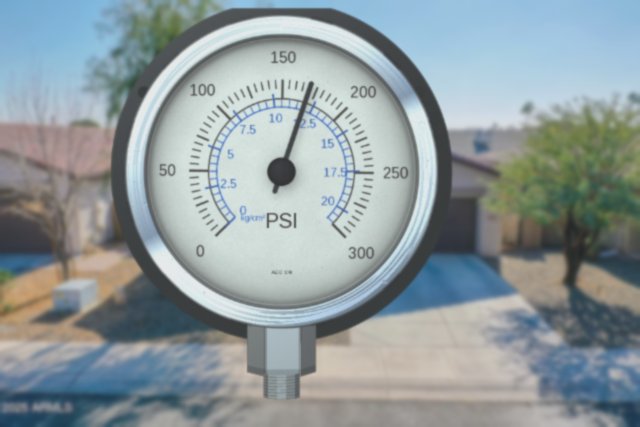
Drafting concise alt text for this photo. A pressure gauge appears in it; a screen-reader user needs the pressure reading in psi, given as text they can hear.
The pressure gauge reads 170 psi
